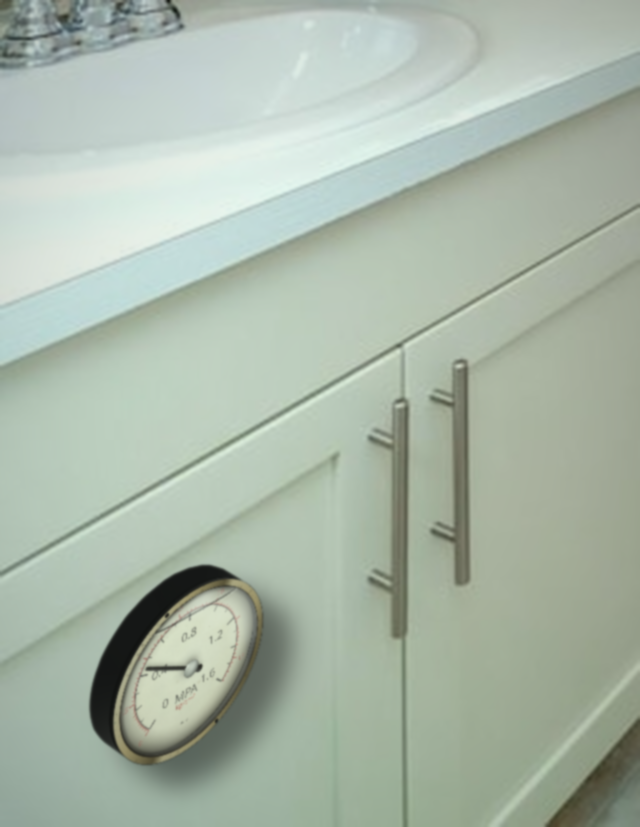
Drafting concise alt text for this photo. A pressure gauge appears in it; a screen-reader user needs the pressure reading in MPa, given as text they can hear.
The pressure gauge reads 0.45 MPa
